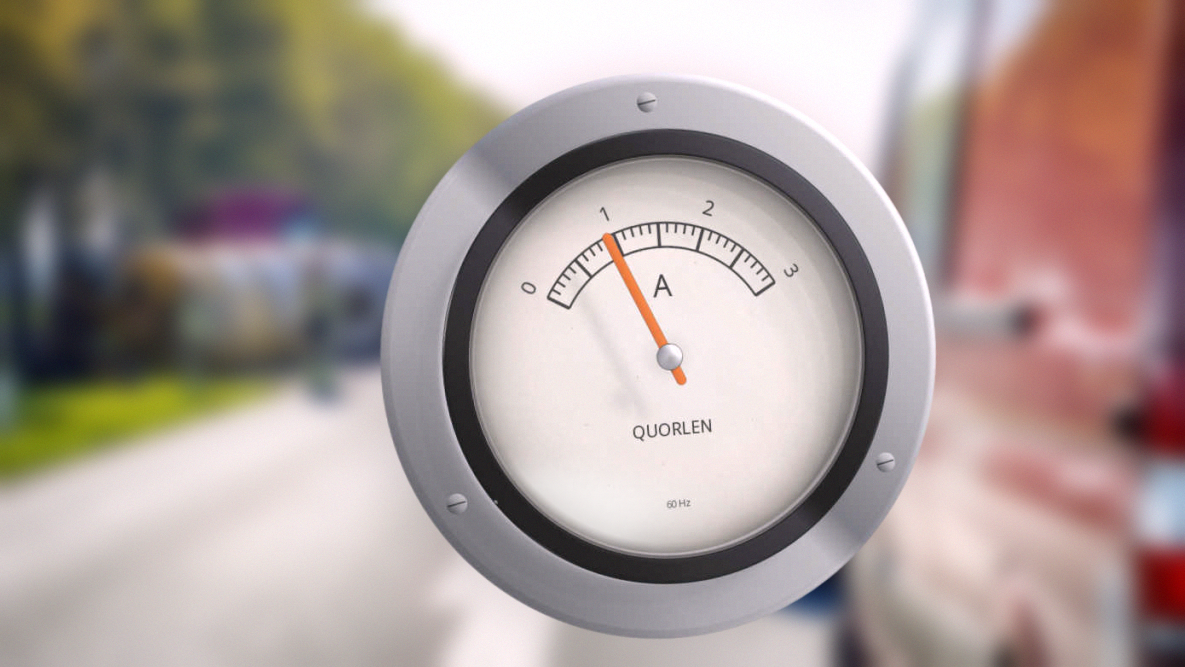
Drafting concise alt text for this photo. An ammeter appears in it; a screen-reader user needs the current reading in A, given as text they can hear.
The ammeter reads 0.9 A
